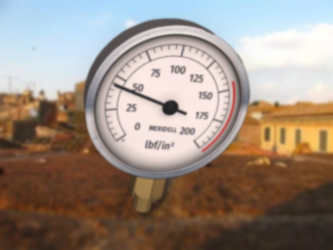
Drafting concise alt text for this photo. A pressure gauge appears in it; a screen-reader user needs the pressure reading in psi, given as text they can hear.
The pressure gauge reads 45 psi
